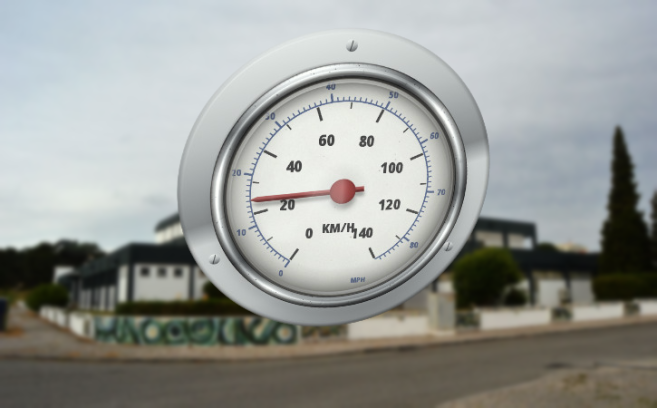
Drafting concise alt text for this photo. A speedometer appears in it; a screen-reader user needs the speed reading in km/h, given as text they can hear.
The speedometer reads 25 km/h
